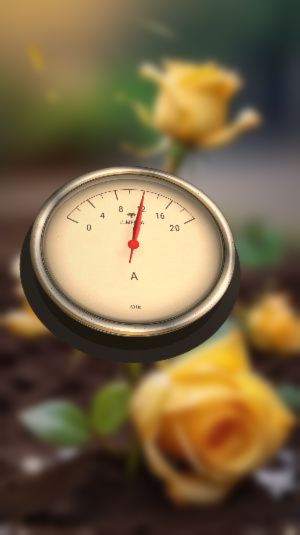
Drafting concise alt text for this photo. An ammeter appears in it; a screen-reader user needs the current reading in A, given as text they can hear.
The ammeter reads 12 A
